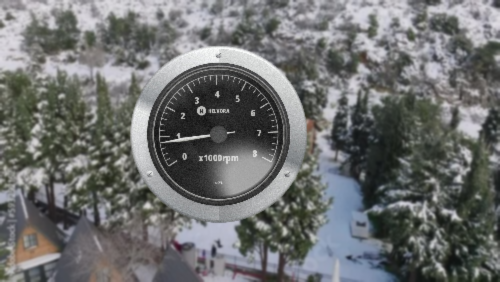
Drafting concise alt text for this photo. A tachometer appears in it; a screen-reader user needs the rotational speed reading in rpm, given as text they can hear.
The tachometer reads 800 rpm
